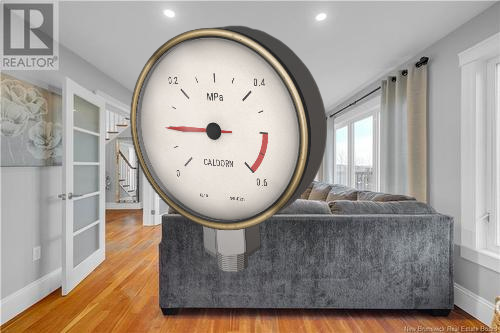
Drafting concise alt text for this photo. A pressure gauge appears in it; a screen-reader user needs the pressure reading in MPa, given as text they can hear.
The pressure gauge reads 0.1 MPa
